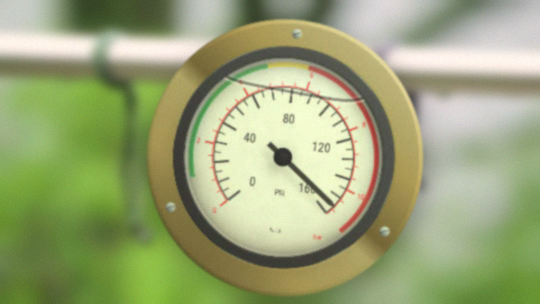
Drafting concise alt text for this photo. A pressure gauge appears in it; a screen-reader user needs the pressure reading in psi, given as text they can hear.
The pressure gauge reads 155 psi
